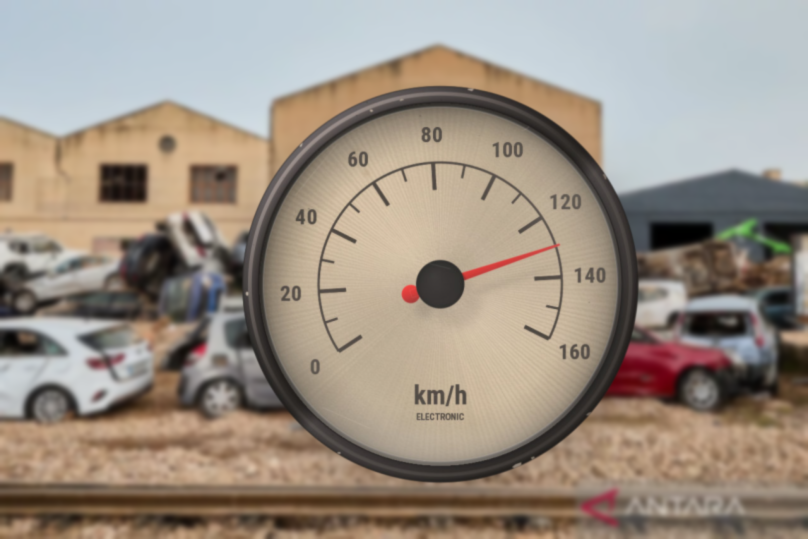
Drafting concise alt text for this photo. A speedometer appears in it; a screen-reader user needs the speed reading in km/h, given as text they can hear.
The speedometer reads 130 km/h
